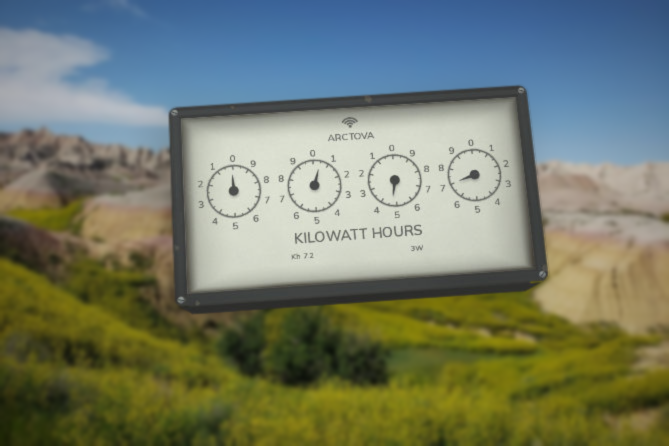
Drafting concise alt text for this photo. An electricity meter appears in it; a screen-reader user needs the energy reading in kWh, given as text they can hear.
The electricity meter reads 47 kWh
